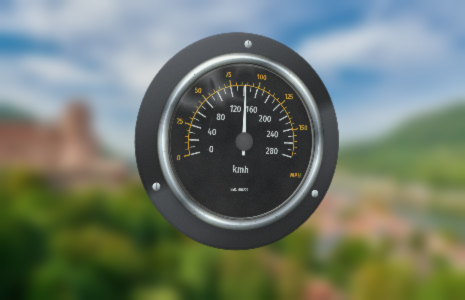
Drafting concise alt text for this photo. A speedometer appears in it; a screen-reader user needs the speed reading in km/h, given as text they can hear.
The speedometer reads 140 km/h
